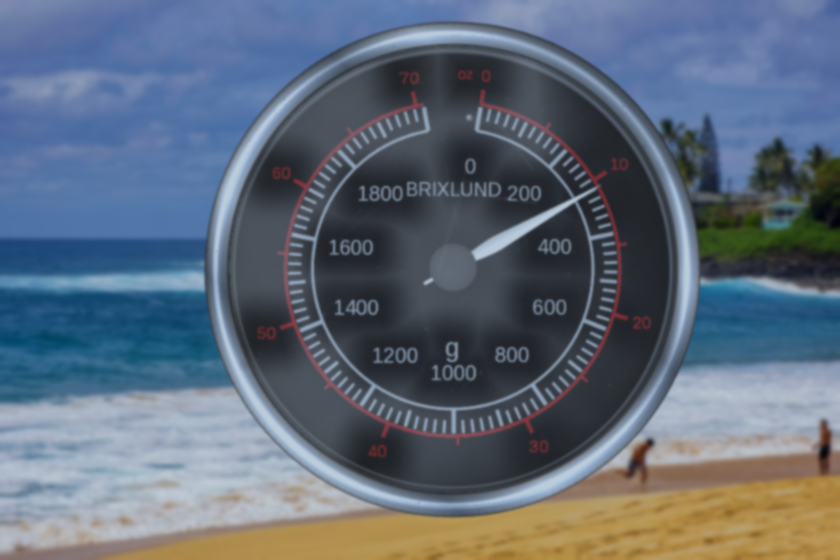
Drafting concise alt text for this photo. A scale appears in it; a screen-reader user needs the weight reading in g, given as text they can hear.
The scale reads 300 g
